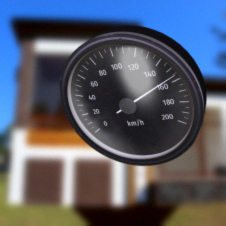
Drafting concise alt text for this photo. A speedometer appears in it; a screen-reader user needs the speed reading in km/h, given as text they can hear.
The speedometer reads 155 km/h
